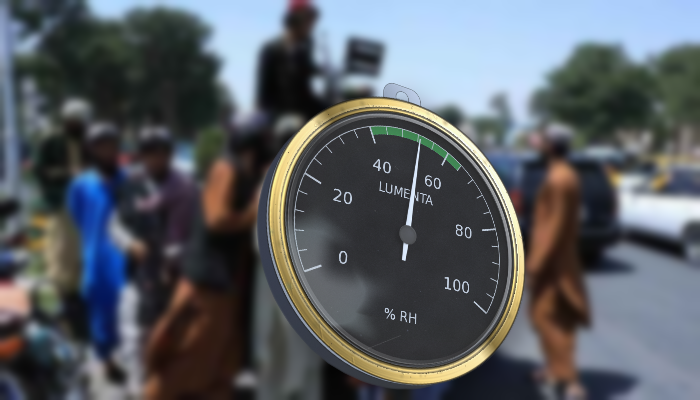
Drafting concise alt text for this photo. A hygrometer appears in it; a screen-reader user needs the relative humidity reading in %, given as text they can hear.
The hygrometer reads 52 %
